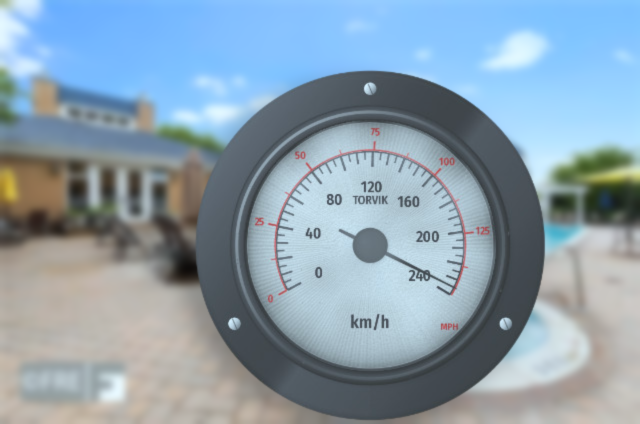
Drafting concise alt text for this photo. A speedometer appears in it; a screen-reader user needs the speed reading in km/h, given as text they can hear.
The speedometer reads 235 km/h
